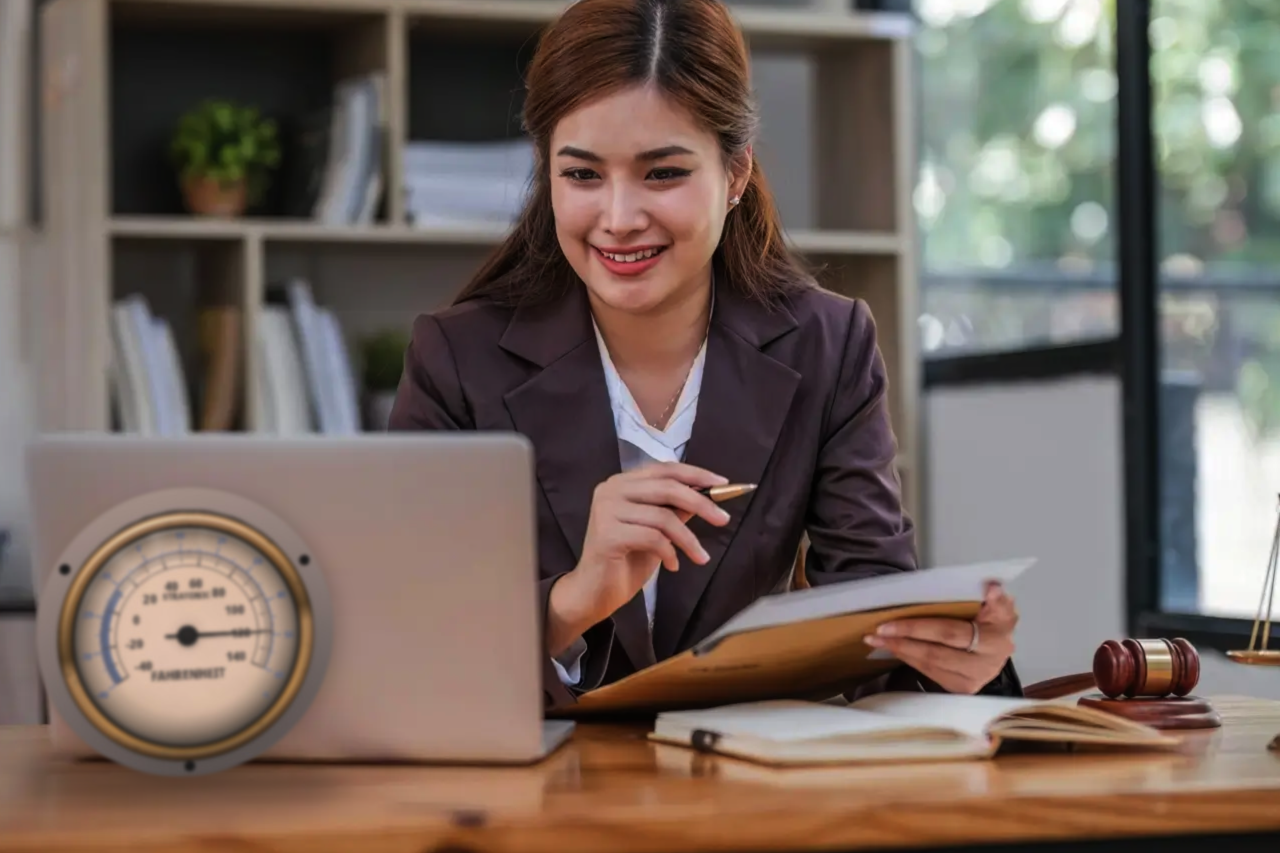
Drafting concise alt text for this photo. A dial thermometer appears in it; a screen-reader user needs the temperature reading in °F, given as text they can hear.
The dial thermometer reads 120 °F
